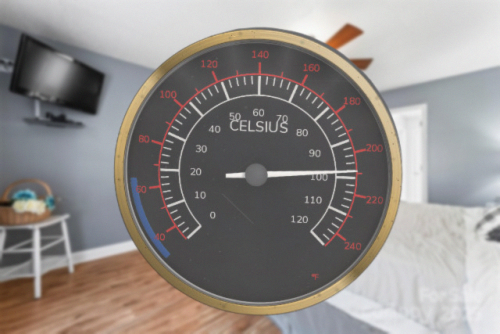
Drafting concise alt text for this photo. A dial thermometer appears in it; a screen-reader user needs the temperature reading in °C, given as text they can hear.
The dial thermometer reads 98 °C
